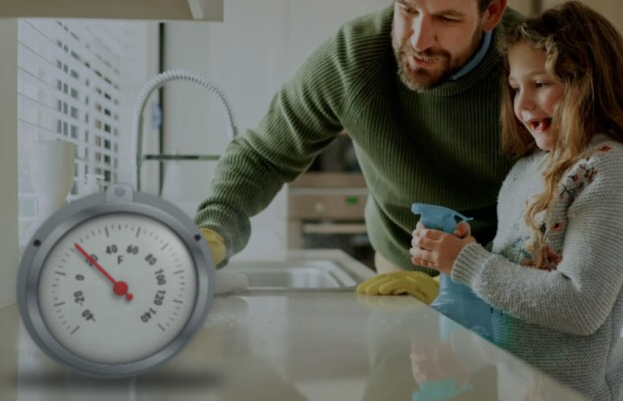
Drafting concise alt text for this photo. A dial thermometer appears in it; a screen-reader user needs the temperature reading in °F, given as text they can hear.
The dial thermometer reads 20 °F
